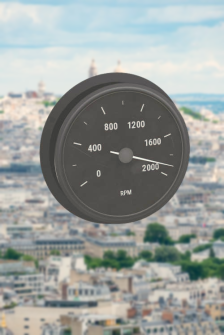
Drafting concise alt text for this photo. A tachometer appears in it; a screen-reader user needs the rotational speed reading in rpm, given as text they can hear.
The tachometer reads 1900 rpm
